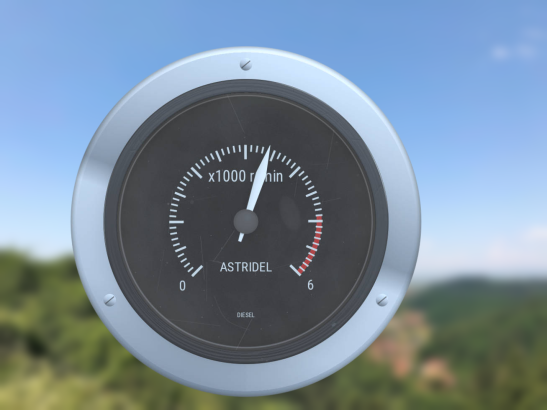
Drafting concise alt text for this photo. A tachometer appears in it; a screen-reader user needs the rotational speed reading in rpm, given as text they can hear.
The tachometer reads 3400 rpm
